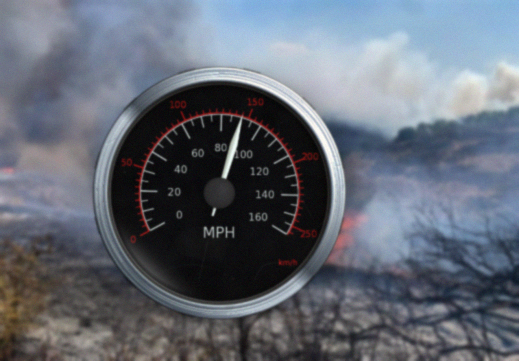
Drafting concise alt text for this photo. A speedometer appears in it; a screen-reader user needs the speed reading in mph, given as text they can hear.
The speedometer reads 90 mph
